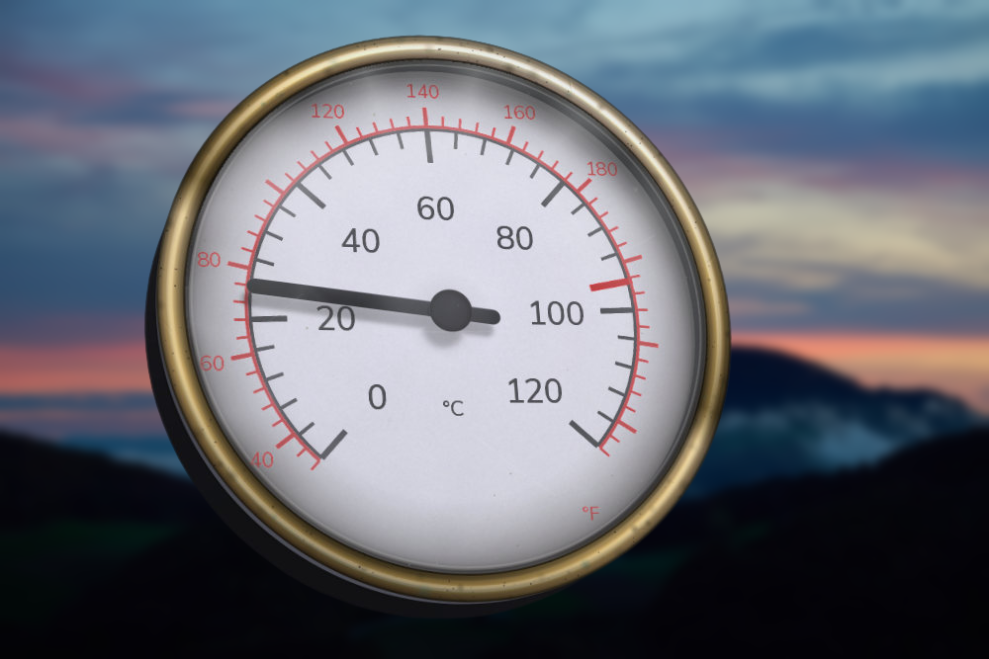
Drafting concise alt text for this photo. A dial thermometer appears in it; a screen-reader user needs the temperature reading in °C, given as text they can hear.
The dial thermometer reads 24 °C
